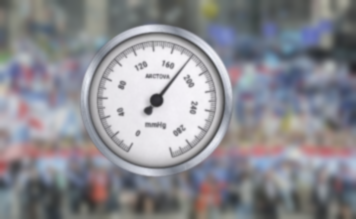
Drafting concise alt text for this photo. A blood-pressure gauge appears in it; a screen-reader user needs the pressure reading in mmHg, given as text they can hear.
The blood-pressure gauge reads 180 mmHg
